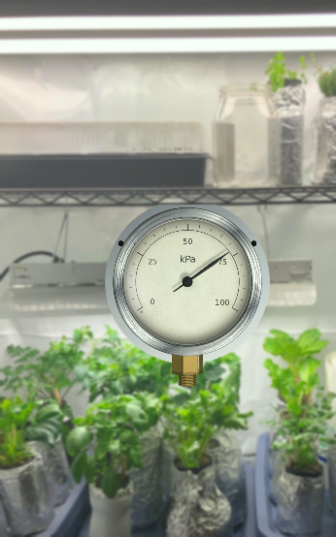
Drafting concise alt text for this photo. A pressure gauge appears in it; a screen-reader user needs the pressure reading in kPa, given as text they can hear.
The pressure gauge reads 72.5 kPa
